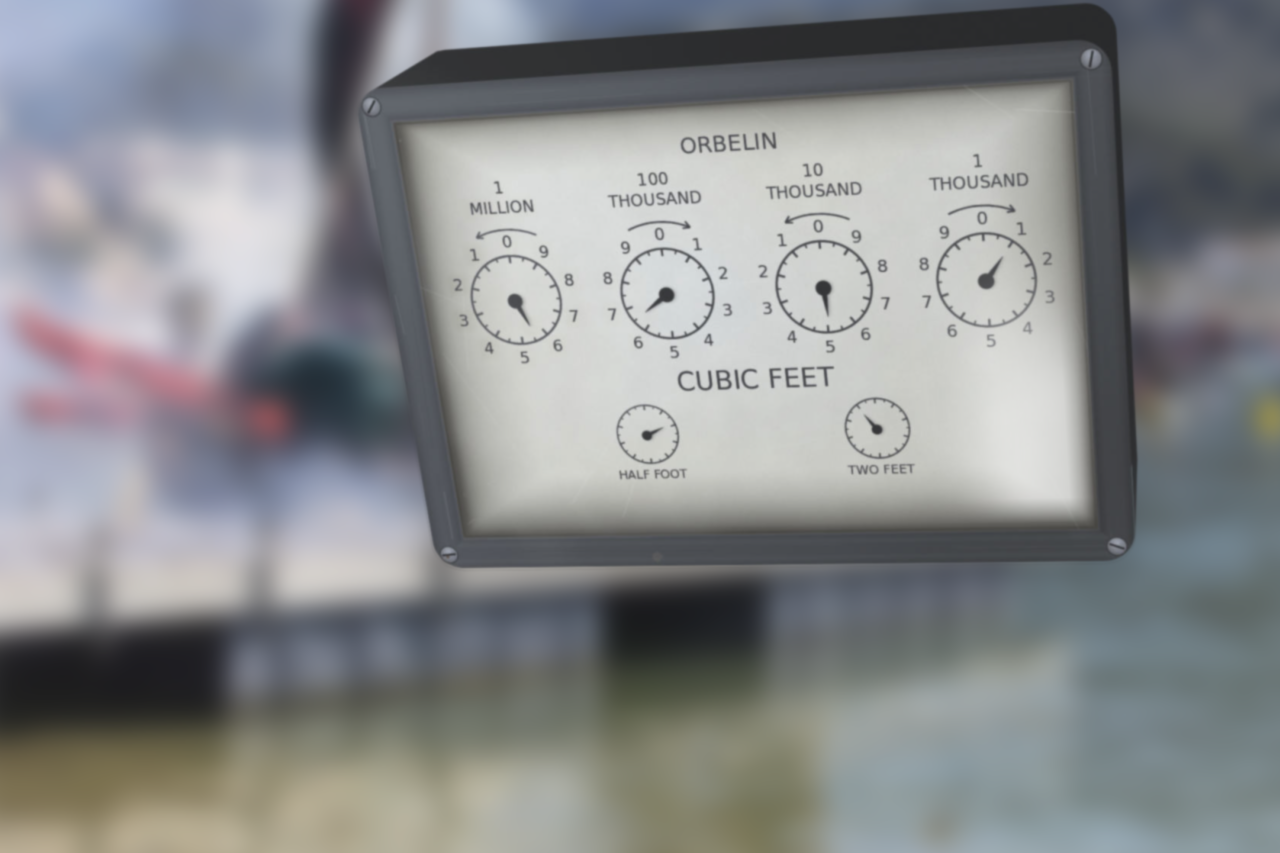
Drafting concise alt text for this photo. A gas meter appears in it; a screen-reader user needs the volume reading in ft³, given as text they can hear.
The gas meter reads 565100 ft³
